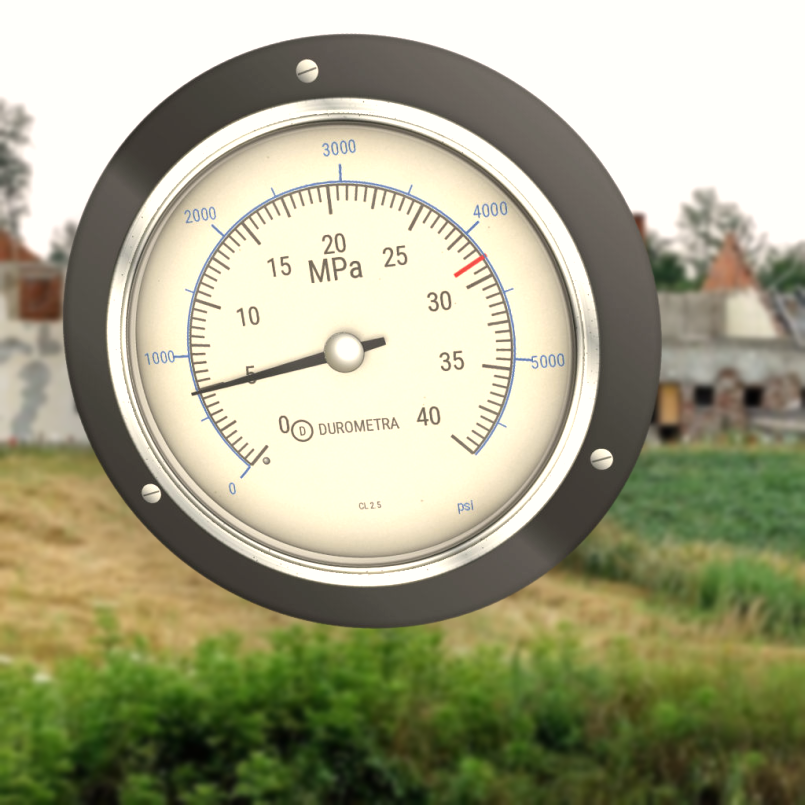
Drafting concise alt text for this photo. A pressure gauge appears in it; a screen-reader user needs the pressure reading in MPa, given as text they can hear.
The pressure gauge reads 5 MPa
